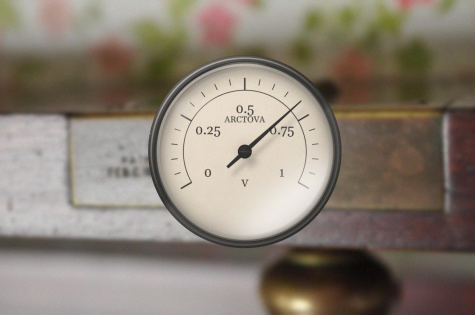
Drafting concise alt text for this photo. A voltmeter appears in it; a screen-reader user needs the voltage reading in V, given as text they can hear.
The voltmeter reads 0.7 V
